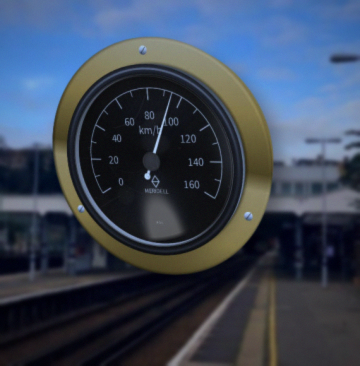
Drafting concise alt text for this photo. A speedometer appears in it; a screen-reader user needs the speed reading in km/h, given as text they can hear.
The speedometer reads 95 km/h
